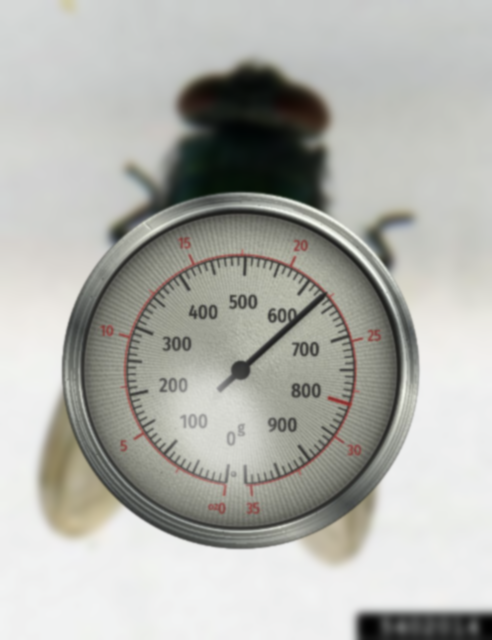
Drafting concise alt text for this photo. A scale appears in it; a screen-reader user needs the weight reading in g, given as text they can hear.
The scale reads 630 g
